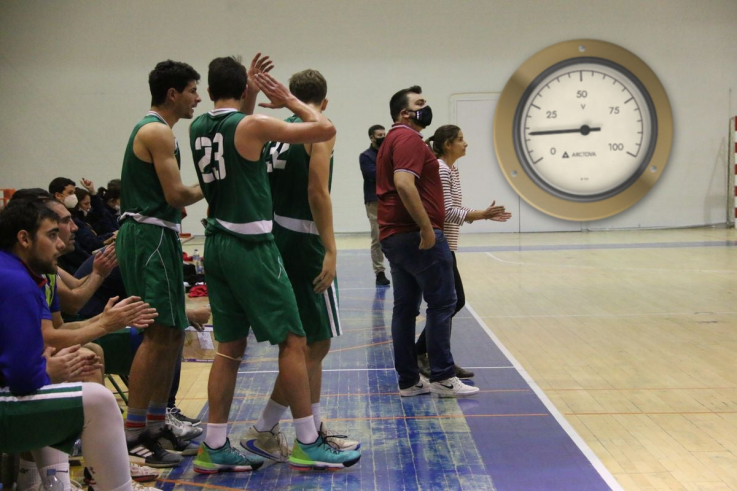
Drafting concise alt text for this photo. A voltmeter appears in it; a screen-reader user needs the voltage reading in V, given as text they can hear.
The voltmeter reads 12.5 V
